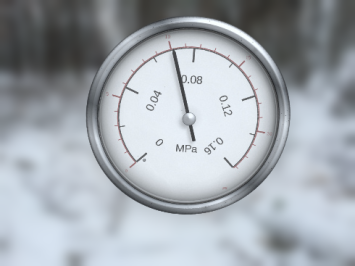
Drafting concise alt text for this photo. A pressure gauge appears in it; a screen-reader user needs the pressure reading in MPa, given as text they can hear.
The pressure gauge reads 0.07 MPa
